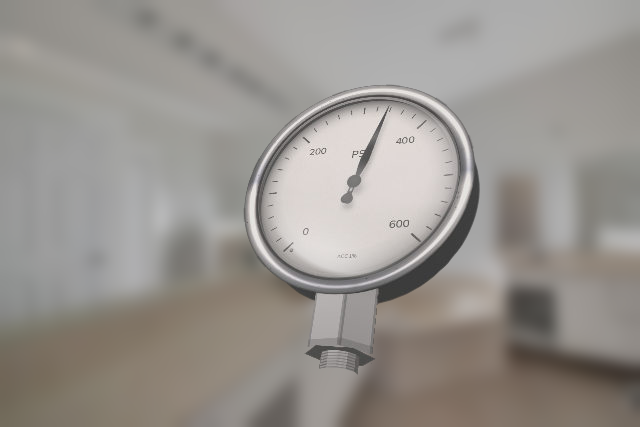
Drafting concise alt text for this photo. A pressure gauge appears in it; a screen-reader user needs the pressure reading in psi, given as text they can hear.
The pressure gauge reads 340 psi
